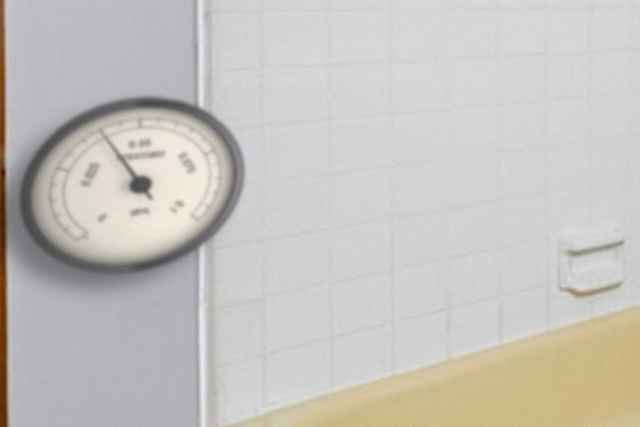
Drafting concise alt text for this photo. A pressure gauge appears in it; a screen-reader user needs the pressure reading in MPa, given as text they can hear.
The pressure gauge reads 0.04 MPa
